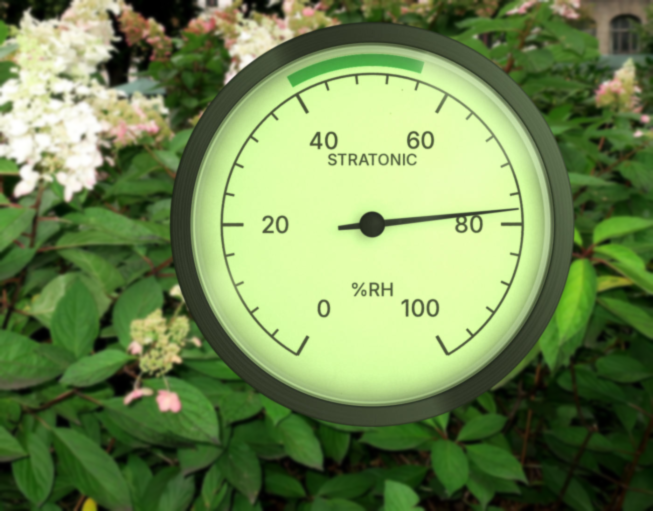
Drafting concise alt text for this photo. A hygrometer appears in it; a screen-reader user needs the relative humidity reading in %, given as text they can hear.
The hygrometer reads 78 %
